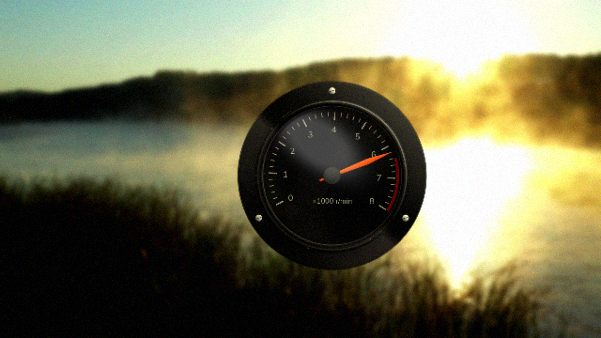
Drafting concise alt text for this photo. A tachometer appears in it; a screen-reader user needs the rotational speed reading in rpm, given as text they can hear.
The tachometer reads 6200 rpm
